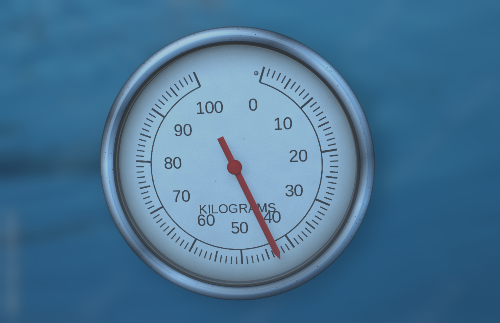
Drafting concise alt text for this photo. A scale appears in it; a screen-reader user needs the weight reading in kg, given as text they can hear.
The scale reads 43 kg
